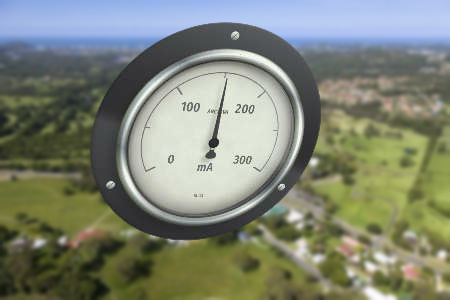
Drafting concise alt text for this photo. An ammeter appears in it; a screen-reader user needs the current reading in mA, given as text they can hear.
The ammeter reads 150 mA
